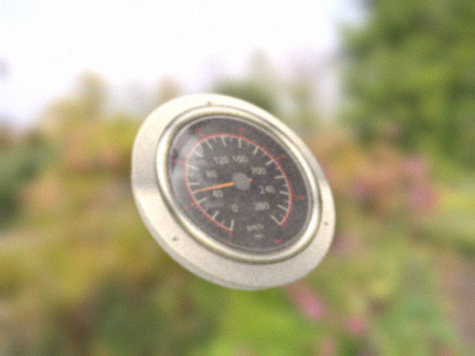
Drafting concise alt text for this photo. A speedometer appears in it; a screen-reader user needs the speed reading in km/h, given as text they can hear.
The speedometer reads 50 km/h
